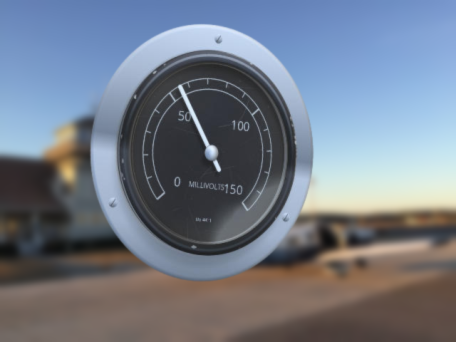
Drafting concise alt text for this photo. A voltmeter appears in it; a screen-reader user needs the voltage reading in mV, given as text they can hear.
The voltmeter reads 55 mV
